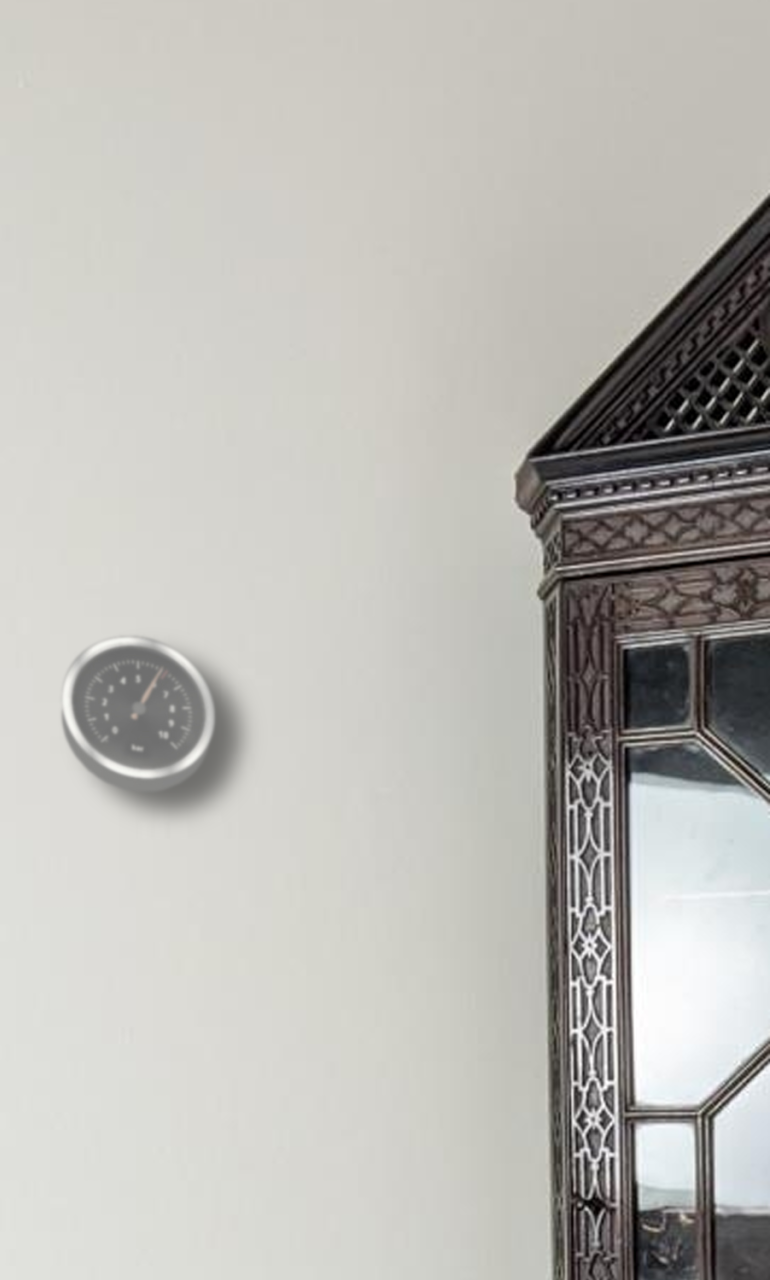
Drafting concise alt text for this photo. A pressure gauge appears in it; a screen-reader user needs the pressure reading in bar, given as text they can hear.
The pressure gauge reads 6 bar
